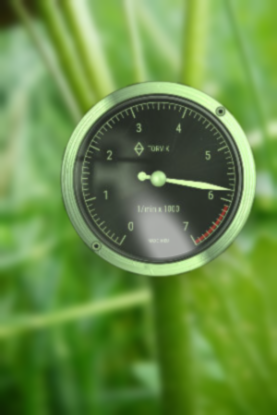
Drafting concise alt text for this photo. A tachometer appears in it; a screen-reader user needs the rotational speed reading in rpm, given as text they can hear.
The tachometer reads 5800 rpm
